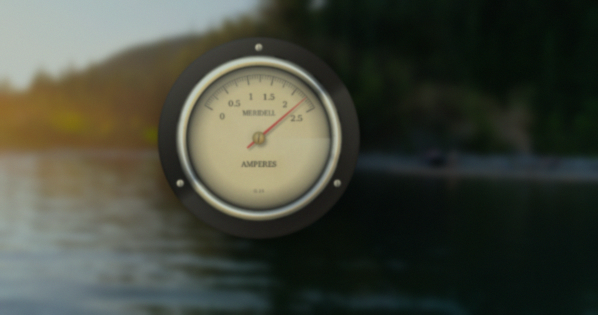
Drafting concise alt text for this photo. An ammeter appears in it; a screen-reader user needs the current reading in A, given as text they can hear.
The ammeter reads 2.25 A
